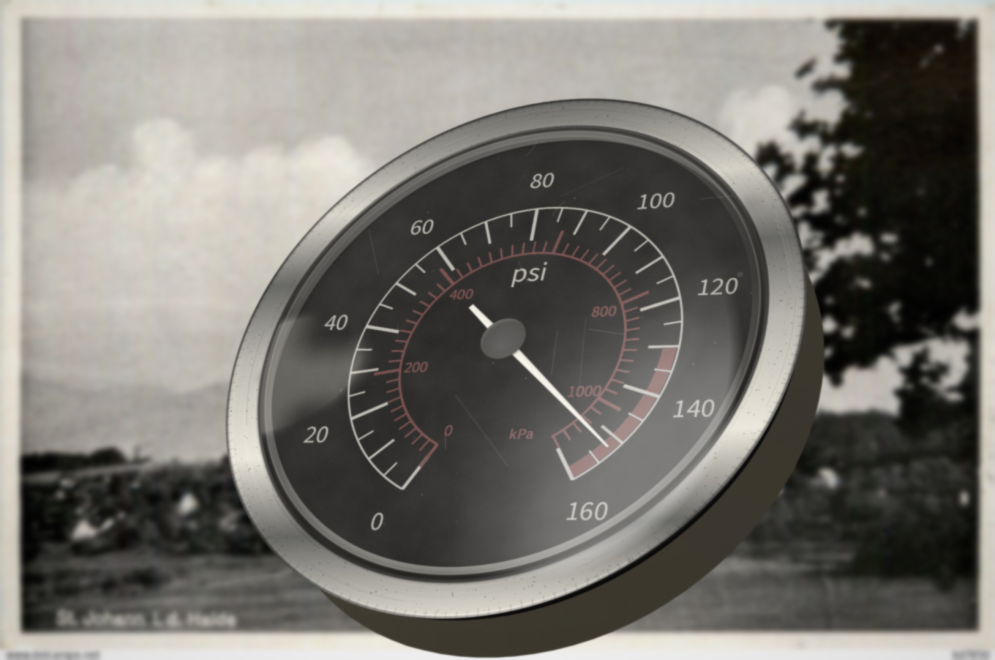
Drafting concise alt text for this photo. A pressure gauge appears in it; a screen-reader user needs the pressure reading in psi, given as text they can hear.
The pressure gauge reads 152.5 psi
